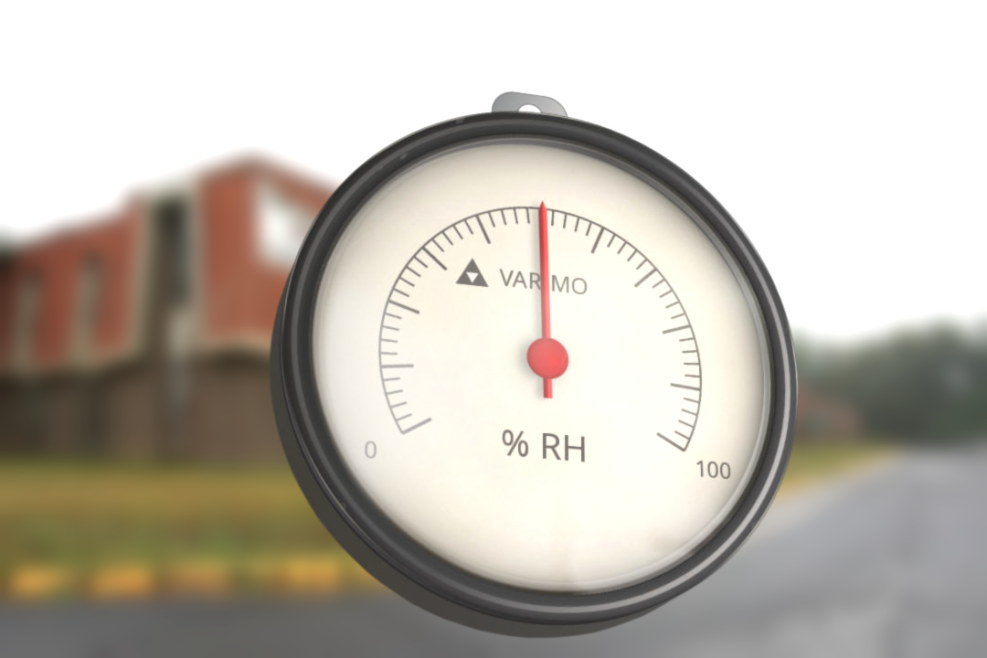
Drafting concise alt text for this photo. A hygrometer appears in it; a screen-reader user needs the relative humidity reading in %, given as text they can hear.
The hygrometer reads 50 %
